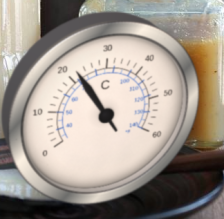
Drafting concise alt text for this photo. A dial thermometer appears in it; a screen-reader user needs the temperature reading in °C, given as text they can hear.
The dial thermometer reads 22 °C
